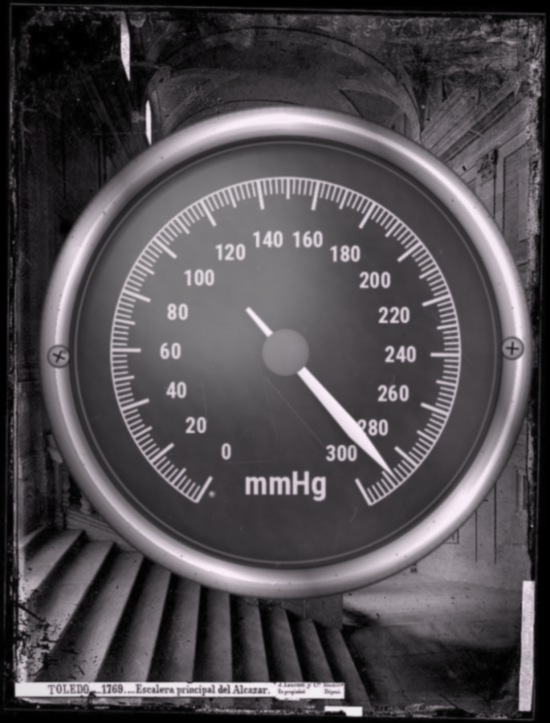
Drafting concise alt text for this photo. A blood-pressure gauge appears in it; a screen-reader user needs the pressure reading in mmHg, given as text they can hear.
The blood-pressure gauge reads 288 mmHg
